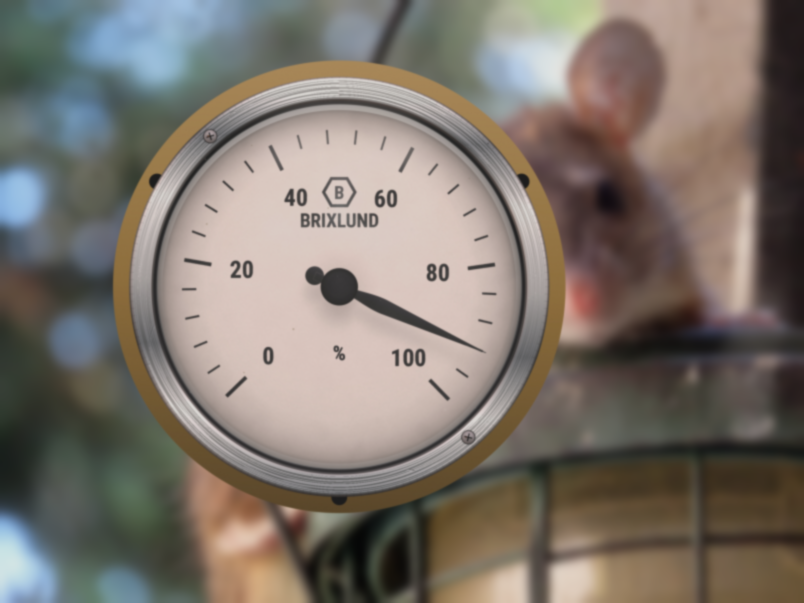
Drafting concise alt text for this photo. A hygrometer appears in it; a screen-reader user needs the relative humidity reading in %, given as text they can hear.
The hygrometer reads 92 %
